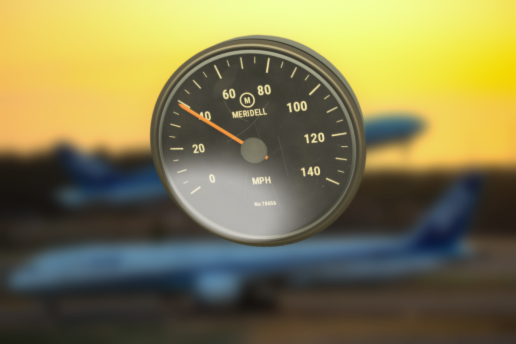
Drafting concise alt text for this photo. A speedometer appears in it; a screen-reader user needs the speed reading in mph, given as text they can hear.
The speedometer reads 40 mph
